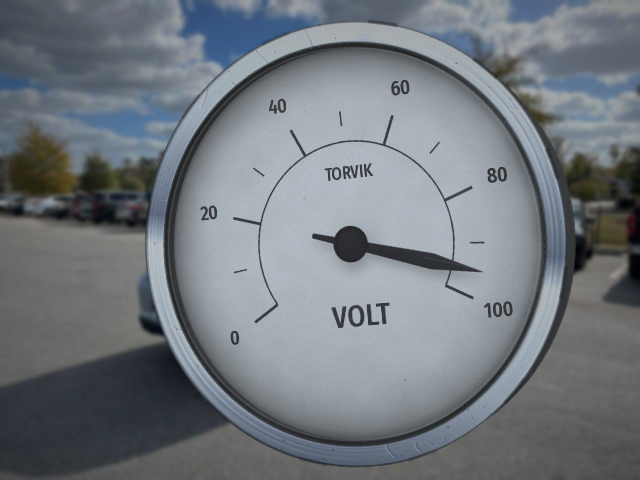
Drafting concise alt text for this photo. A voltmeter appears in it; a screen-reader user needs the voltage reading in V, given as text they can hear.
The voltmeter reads 95 V
